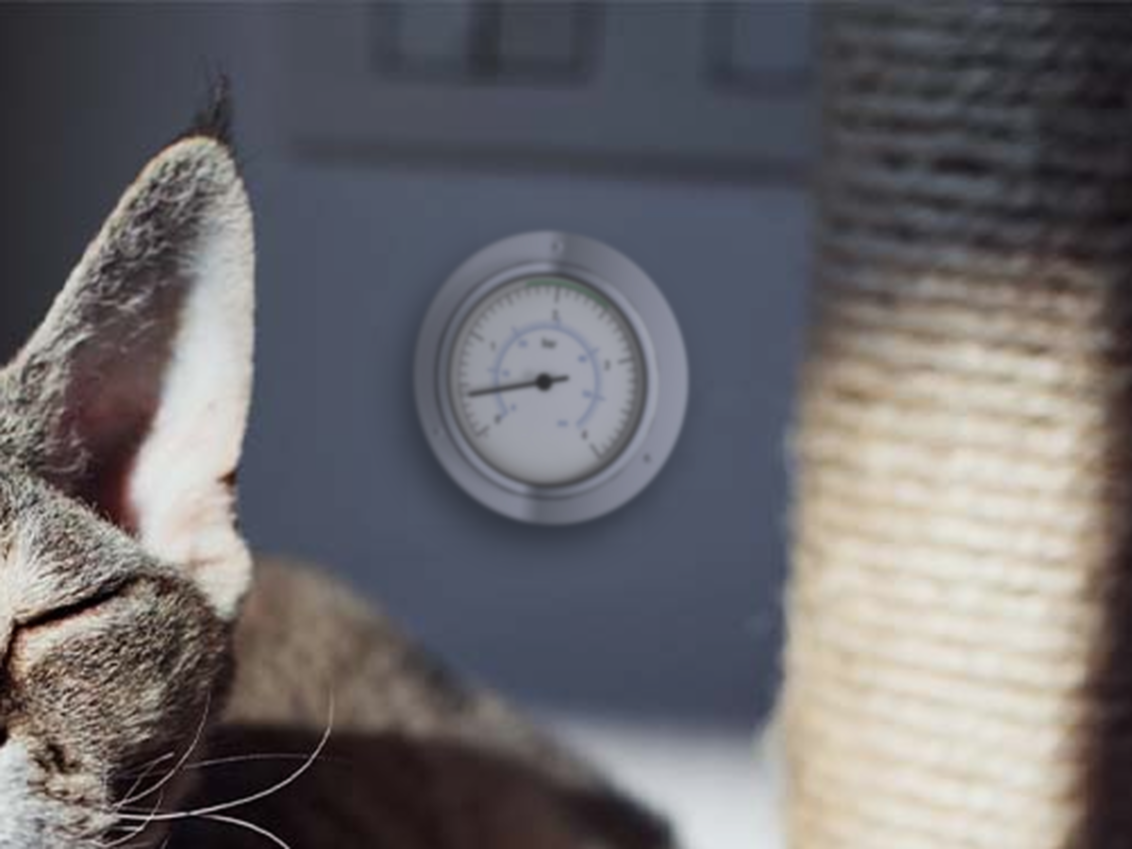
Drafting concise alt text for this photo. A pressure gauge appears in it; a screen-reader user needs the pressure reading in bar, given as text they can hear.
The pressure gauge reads 0.4 bar
